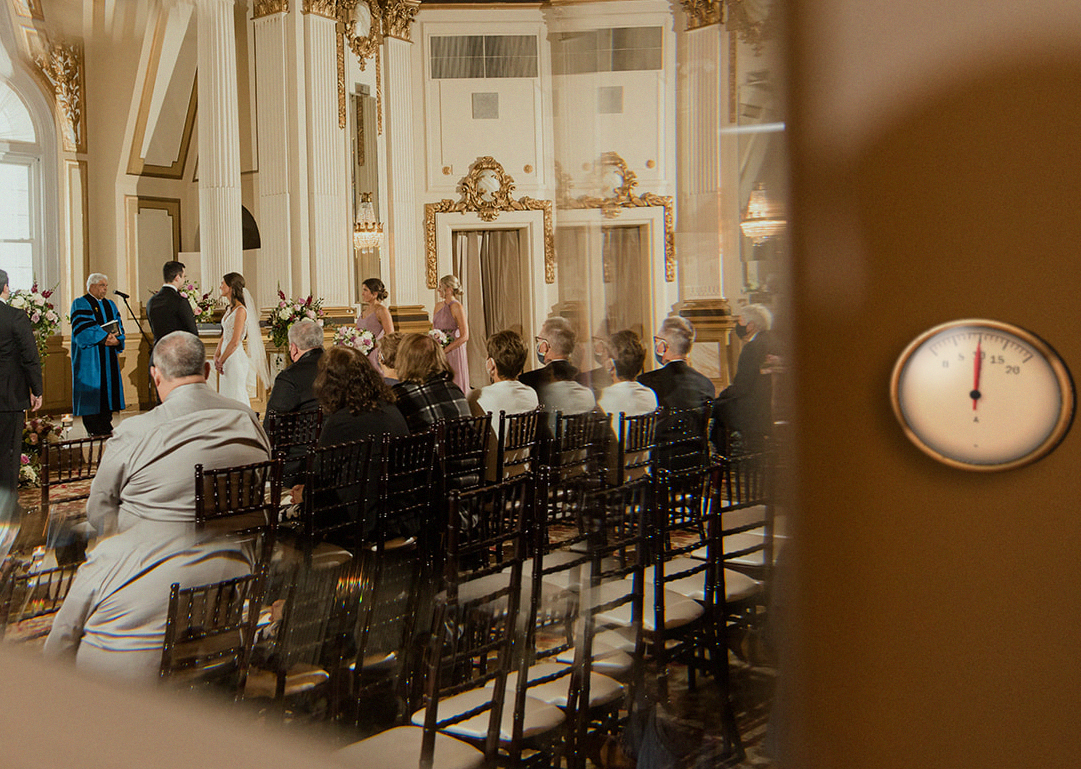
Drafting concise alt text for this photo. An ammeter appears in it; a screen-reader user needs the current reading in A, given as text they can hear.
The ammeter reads 10 A
